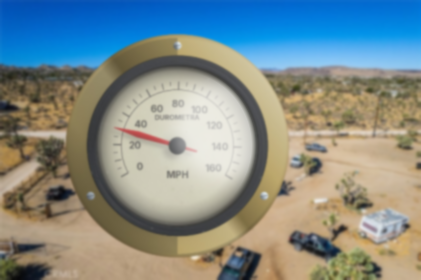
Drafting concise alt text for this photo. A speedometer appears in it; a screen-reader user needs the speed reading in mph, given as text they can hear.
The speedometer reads 30 mph
